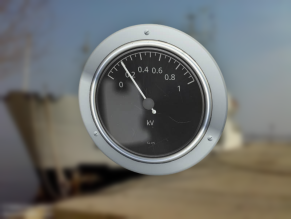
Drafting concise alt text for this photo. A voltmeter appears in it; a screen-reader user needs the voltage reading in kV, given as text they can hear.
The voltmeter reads 0.2 kV
